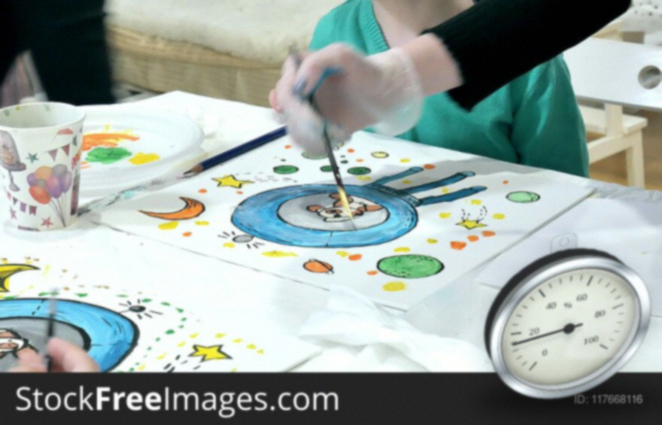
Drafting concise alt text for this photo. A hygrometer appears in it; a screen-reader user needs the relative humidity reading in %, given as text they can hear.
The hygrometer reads 16 %
